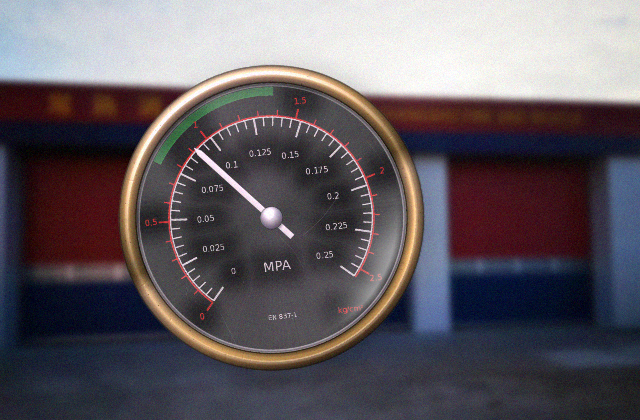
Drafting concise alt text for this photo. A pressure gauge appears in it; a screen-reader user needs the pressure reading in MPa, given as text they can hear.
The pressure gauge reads 0.09 MPa
